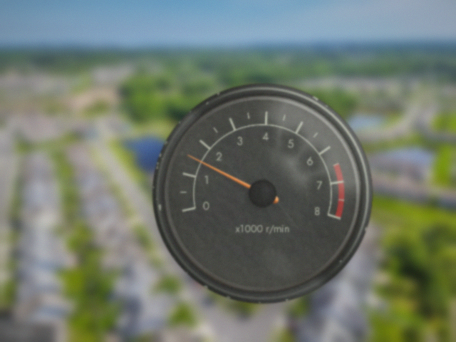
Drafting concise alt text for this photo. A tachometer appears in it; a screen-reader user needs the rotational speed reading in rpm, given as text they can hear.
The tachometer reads 1500 rpm
